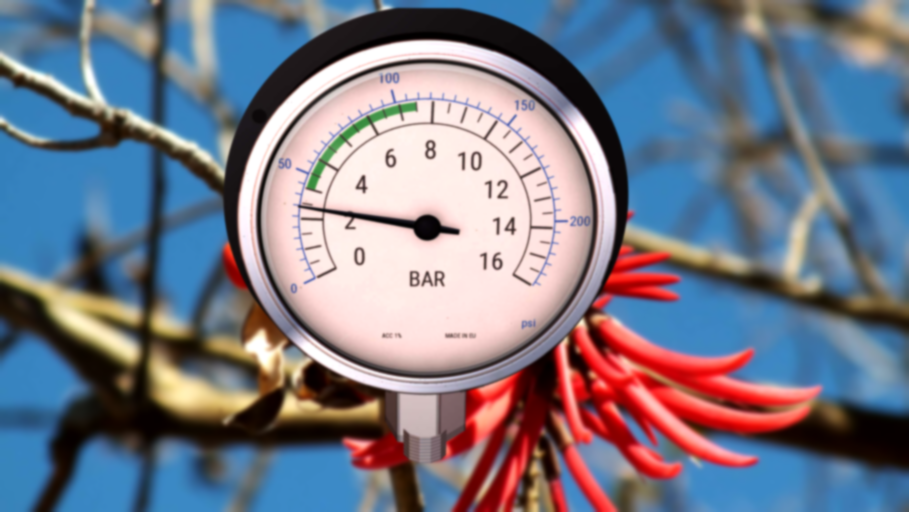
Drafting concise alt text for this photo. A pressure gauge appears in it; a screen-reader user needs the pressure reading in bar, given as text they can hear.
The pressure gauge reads 2.5 bar
